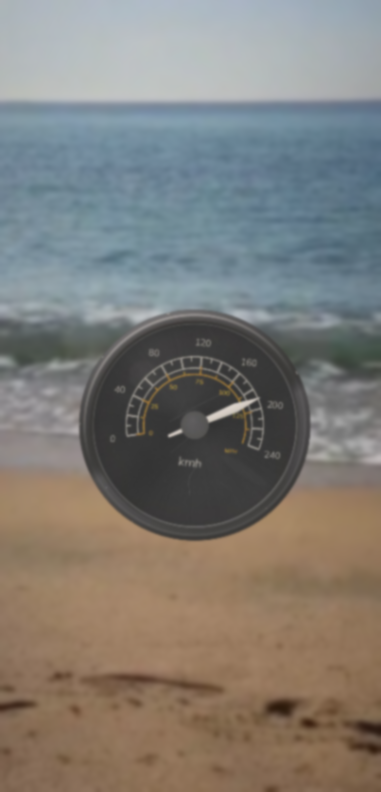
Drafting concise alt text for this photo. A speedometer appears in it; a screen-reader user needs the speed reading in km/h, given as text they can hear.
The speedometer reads 190 km/h
